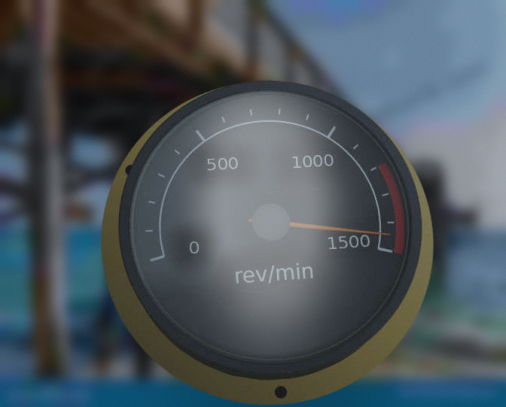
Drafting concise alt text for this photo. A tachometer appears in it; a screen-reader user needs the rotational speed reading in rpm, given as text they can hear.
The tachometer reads 1450 rpm
